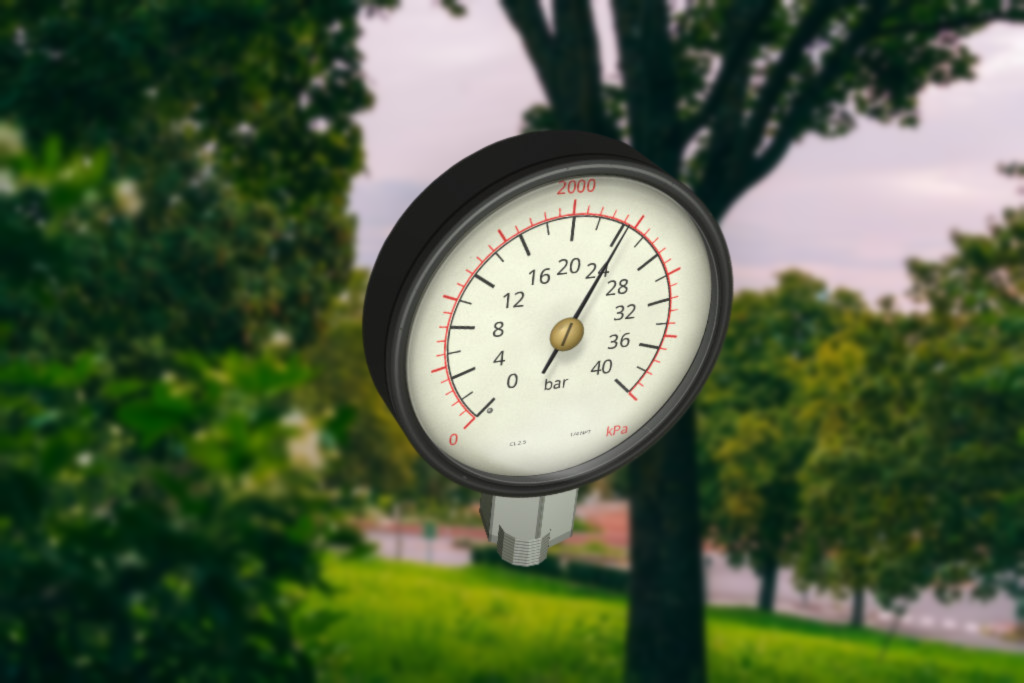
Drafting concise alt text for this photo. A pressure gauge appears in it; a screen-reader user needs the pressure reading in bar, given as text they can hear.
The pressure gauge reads 24 bar
